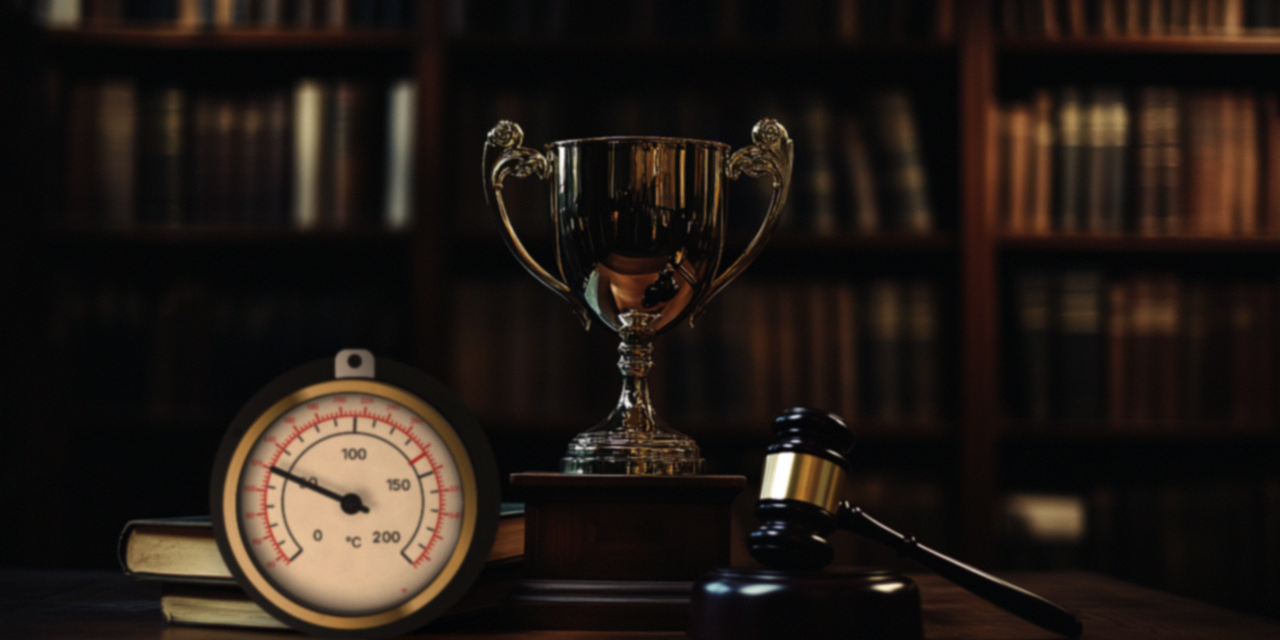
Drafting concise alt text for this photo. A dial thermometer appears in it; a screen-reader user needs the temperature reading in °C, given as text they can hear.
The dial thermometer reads 50 °C
